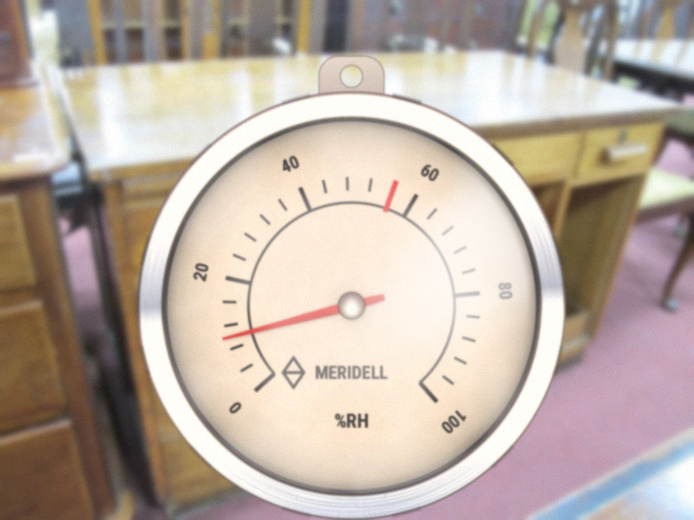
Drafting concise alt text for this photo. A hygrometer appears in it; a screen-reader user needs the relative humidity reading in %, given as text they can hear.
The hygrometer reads 10 %
